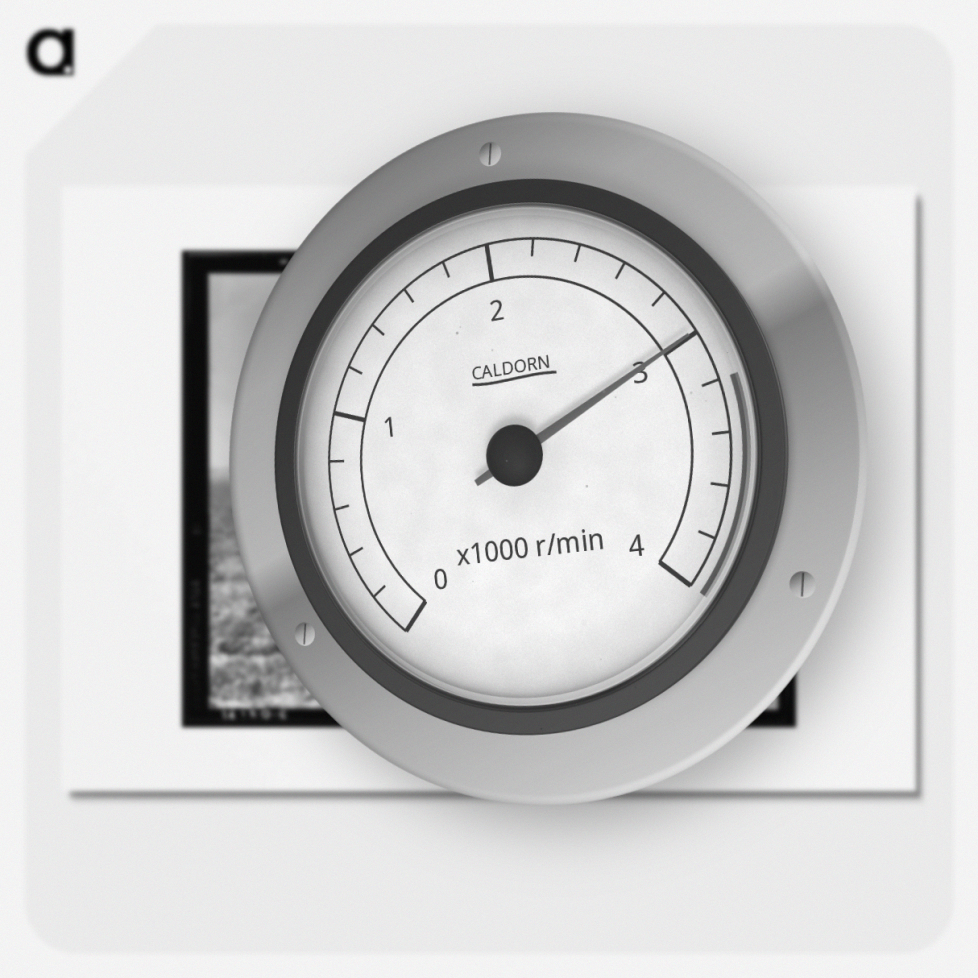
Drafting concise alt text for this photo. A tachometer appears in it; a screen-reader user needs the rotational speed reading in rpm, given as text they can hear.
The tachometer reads 3000 rpm
